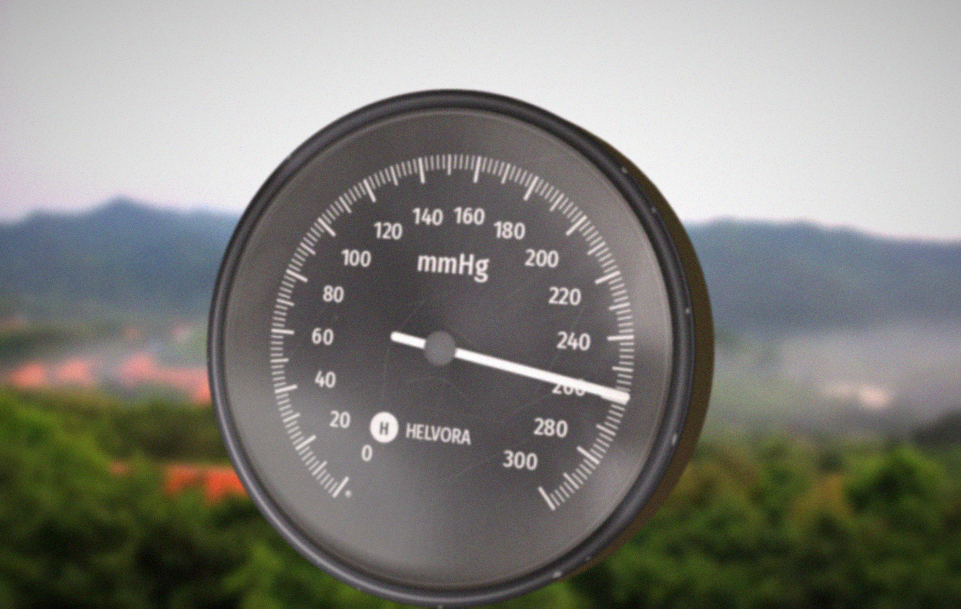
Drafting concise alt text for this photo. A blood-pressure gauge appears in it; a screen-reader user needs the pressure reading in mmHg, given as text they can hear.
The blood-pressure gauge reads 258 mmHg
